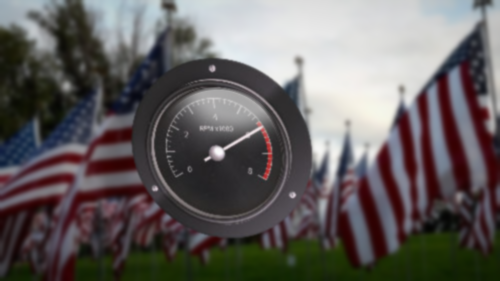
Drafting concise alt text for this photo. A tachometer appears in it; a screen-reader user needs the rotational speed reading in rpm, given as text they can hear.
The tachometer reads 6000 rpm
